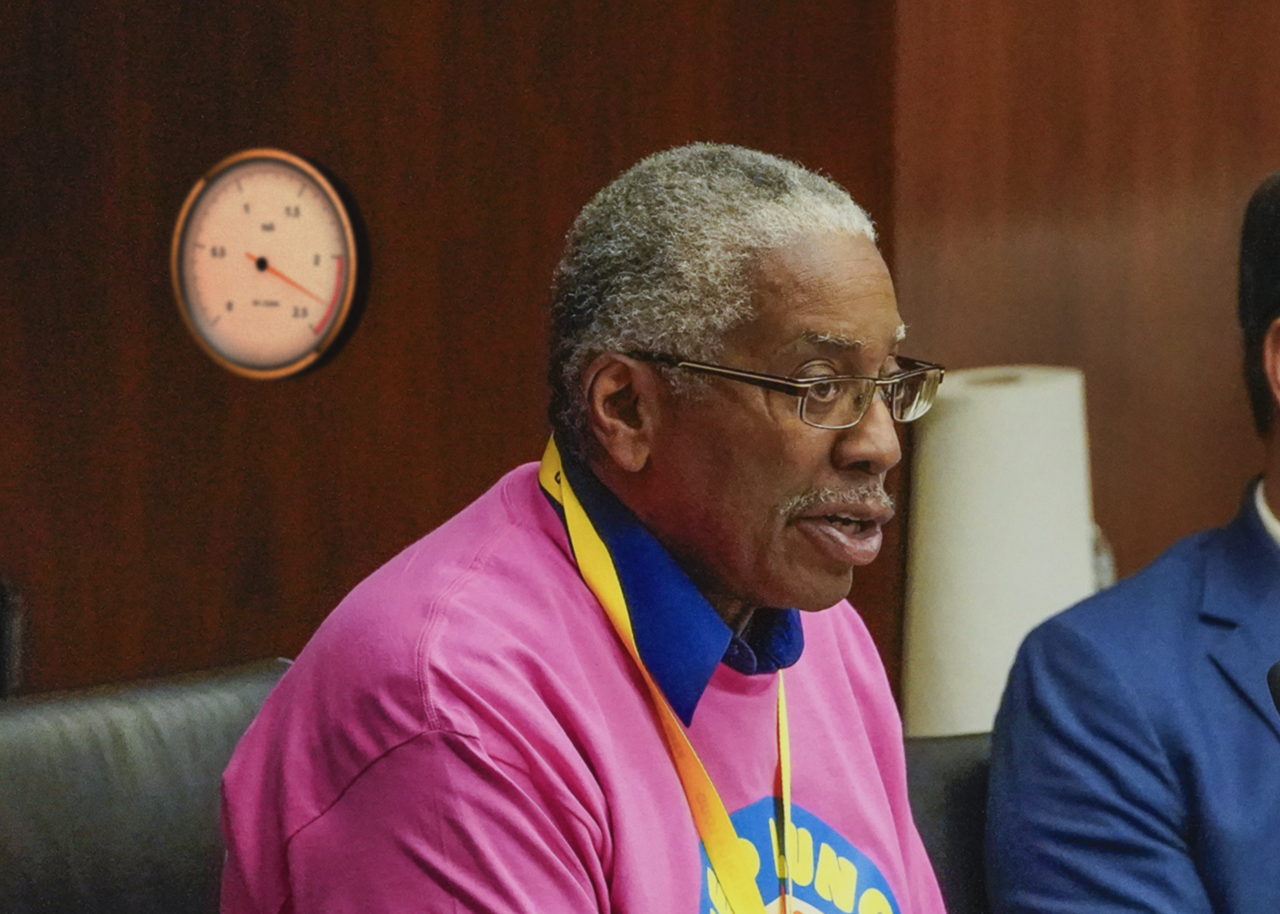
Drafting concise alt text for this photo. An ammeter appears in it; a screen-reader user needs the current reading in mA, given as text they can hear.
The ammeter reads 2.3 mA
